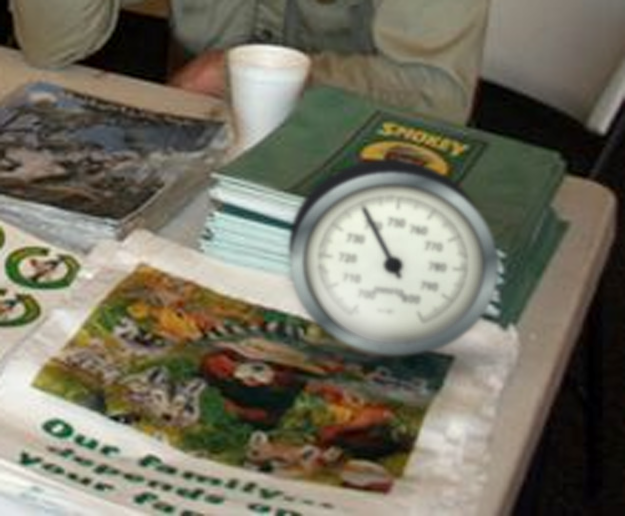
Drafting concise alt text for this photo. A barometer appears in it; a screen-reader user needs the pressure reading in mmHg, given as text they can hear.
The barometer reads 740 mmHg
